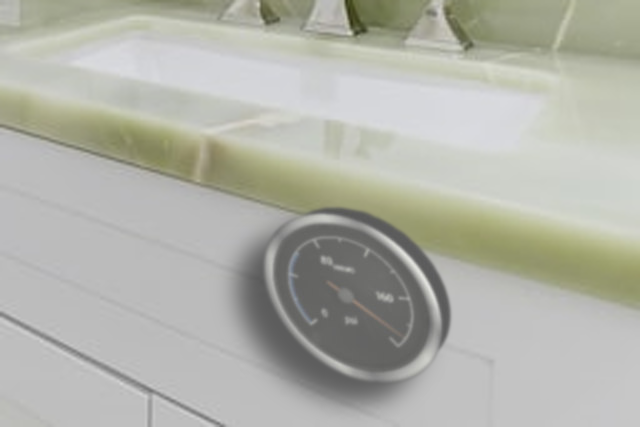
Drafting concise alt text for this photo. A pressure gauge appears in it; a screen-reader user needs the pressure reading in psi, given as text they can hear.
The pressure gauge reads 190 psi
